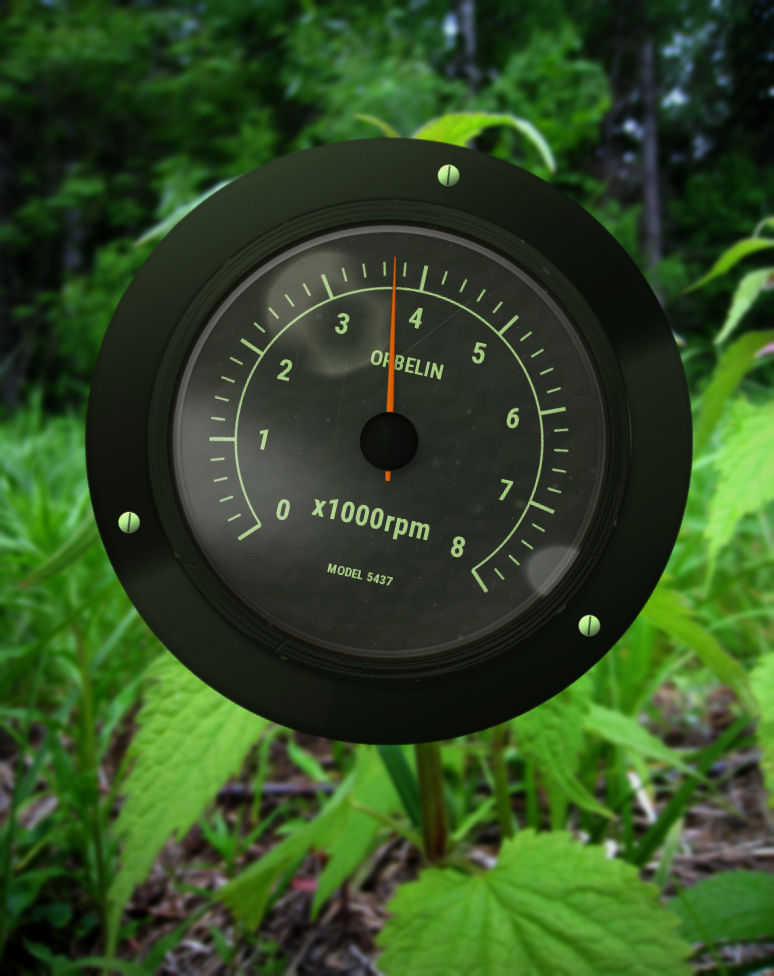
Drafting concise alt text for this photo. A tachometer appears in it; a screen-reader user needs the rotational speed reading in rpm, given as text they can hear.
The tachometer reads 3700 rpm
